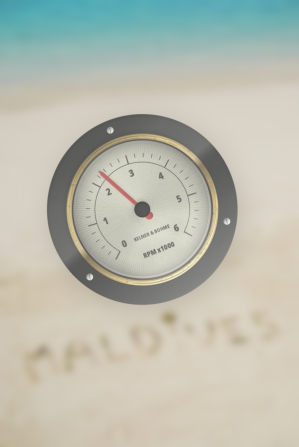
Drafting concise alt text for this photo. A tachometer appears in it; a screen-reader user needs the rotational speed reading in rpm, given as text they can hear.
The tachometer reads 2300 rpm
